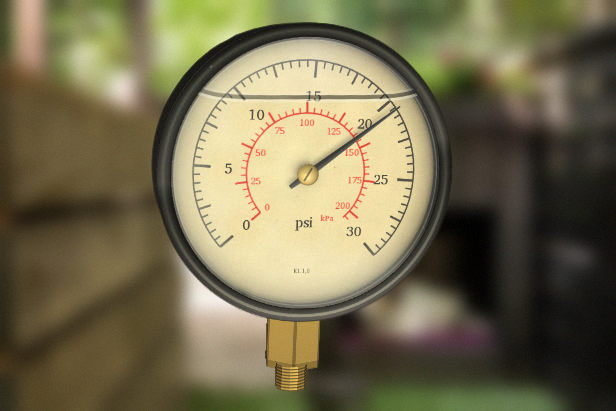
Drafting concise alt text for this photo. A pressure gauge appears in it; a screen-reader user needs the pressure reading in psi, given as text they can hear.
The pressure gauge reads 20.5 psi
